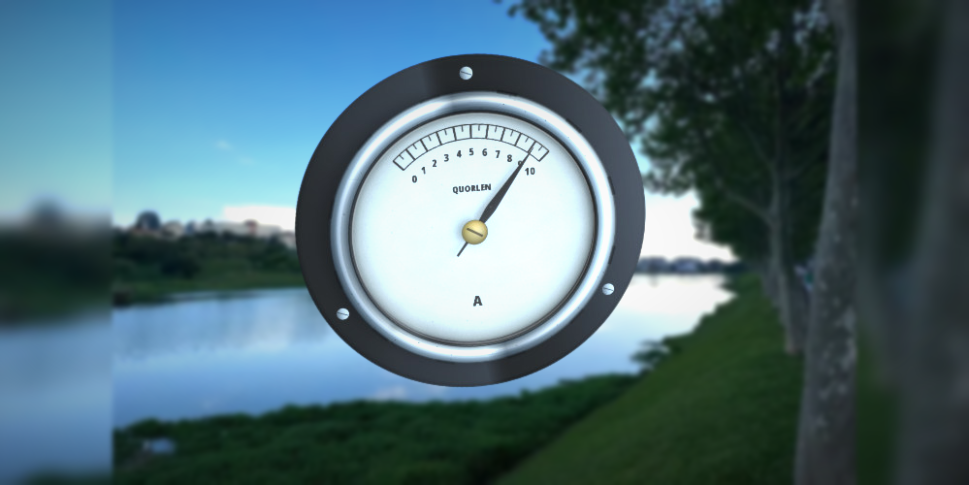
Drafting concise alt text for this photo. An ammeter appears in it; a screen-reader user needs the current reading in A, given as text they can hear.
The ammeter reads 9 A
